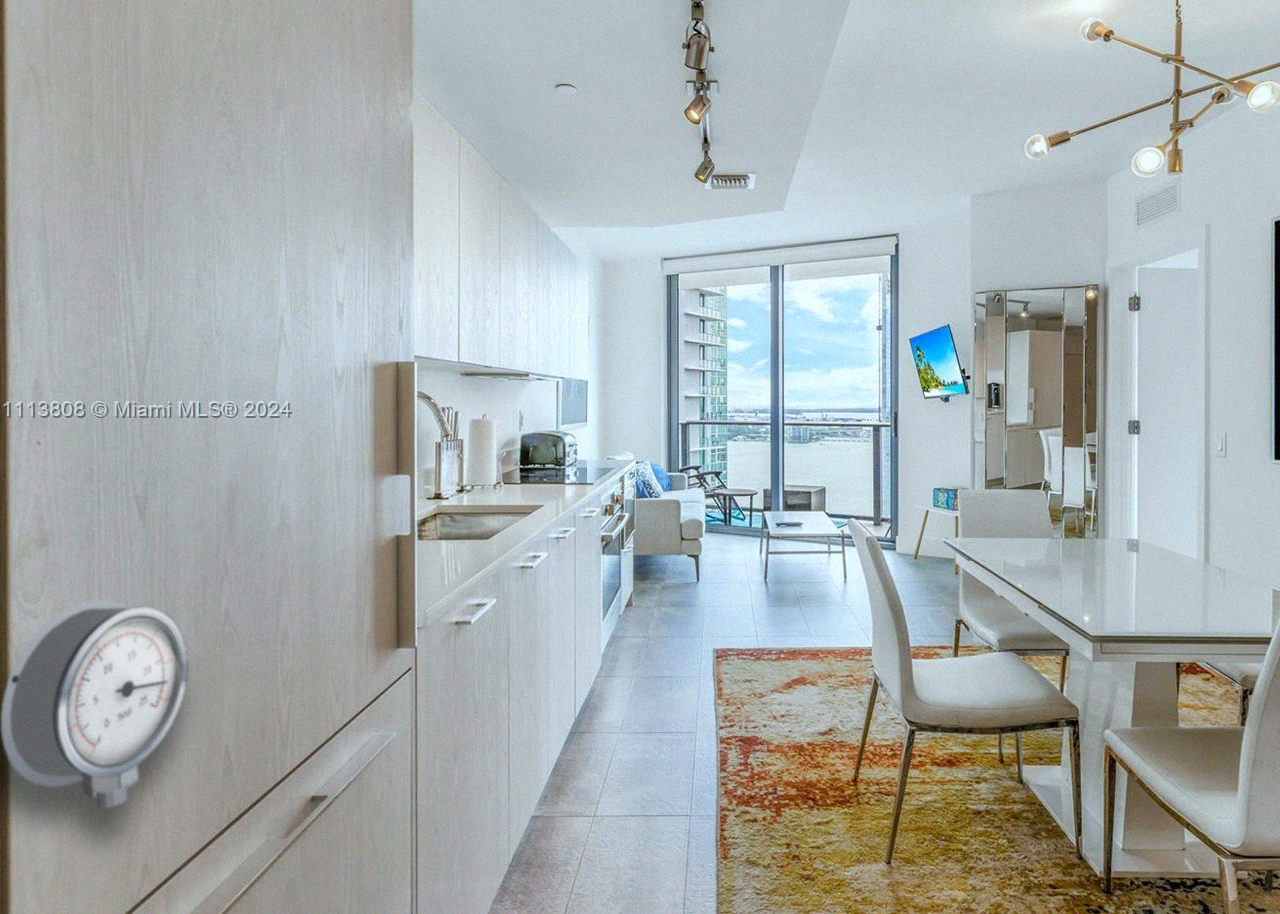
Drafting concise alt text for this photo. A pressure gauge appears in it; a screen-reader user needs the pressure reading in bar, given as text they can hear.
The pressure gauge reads 22.5 bar
